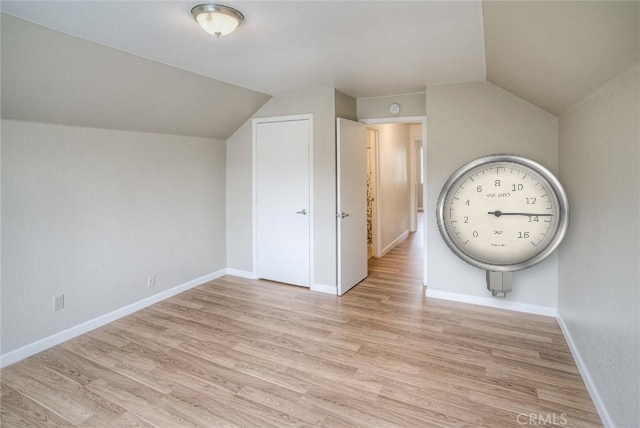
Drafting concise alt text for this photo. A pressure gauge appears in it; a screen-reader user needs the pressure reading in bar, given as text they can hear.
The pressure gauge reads 13.5 bar
